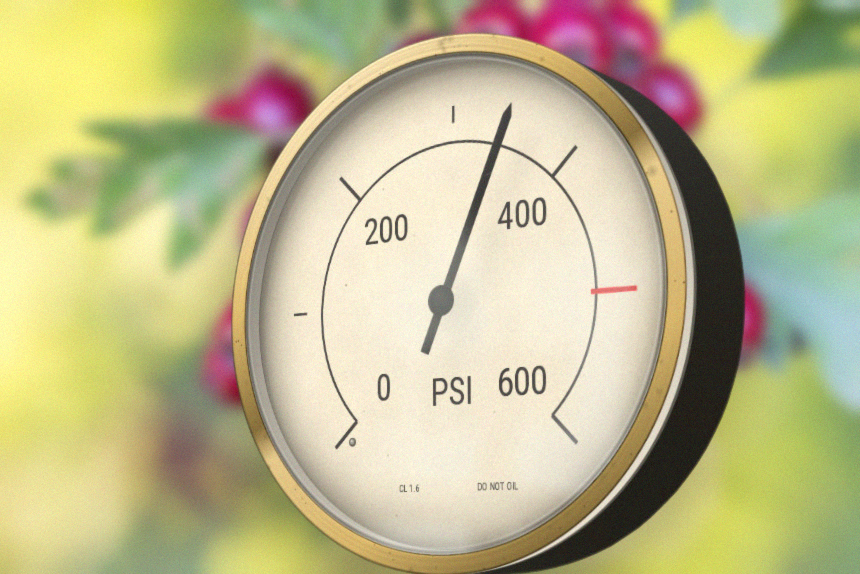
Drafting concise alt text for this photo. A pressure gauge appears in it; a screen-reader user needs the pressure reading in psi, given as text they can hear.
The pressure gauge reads 350 psi
